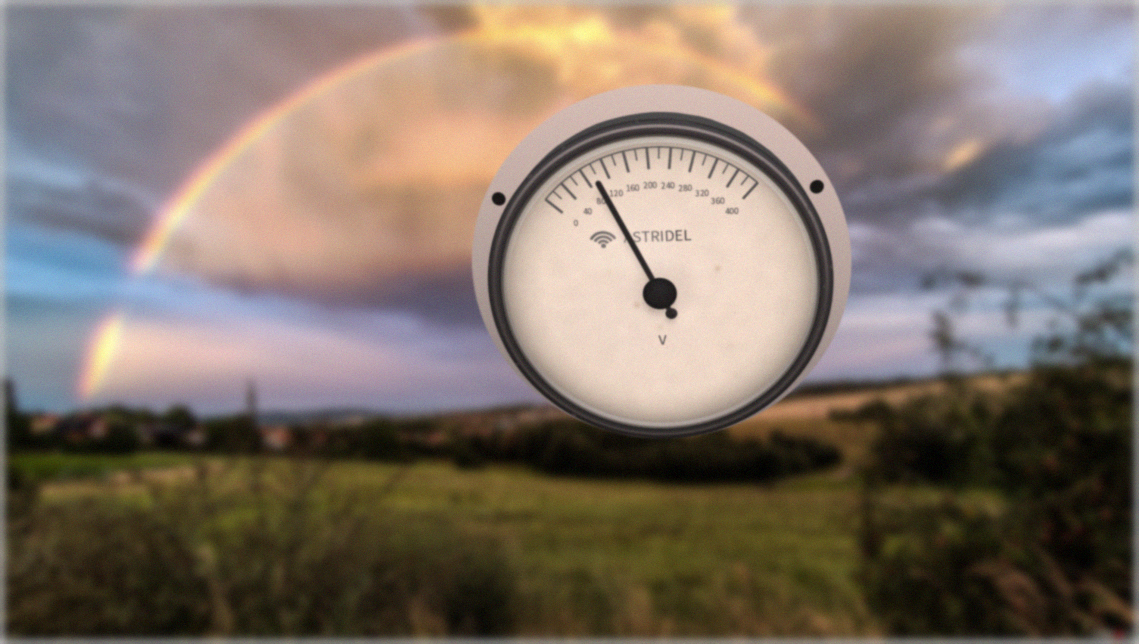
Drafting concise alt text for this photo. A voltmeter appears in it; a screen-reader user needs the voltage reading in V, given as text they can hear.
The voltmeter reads 100 V
